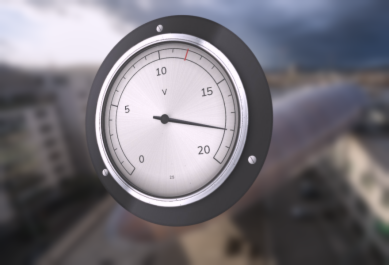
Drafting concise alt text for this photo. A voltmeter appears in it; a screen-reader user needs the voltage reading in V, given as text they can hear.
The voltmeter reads 18 V
